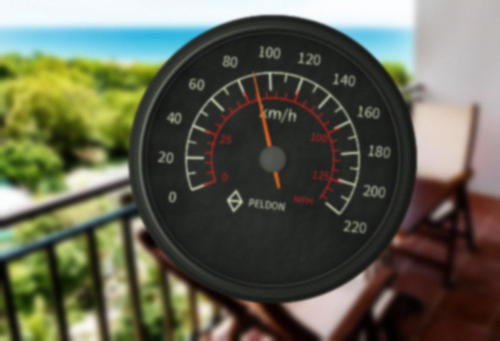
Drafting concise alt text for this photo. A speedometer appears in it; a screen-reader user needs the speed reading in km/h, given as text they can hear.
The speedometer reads 90 km/h
